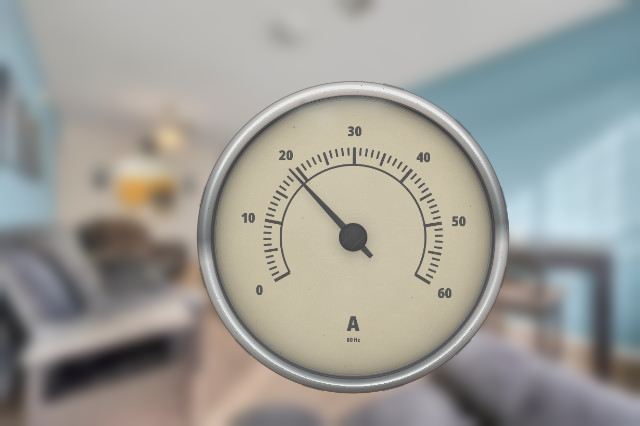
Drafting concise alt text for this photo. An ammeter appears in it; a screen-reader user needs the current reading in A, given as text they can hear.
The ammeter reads 19 A
